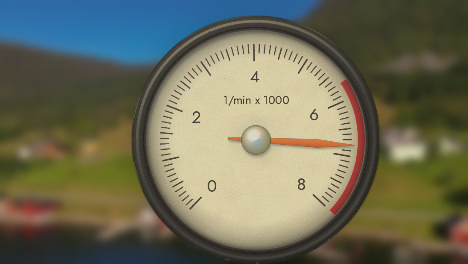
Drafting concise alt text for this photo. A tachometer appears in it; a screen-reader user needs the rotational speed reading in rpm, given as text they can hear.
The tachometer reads 6800 rpm
